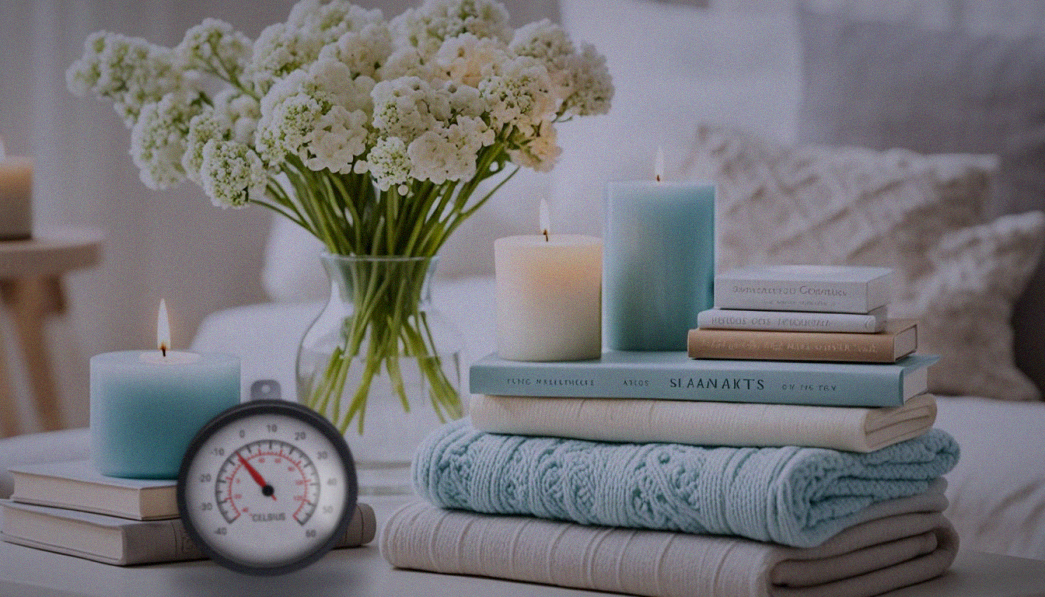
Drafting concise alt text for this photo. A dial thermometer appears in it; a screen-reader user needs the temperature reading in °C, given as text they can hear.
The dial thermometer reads -5 °C
